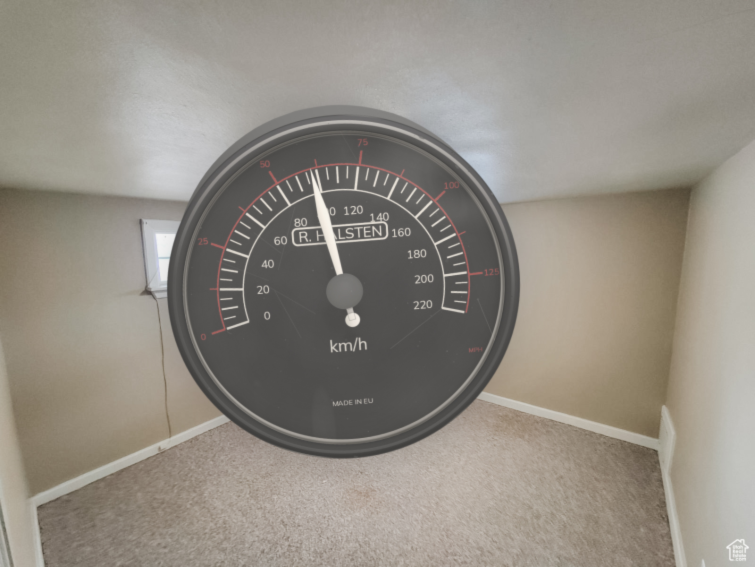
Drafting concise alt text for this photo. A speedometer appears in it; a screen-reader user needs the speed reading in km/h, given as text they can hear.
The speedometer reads 97.5 km/h
